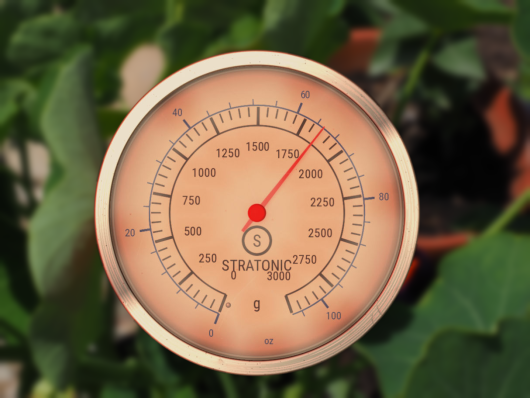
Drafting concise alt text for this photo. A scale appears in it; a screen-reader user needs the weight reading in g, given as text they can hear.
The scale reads 1850 g
